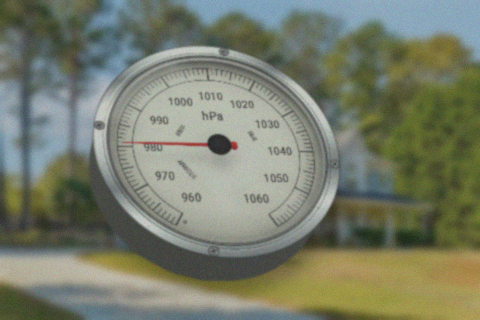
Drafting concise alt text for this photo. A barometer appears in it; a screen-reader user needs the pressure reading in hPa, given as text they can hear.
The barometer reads 980 hPa
